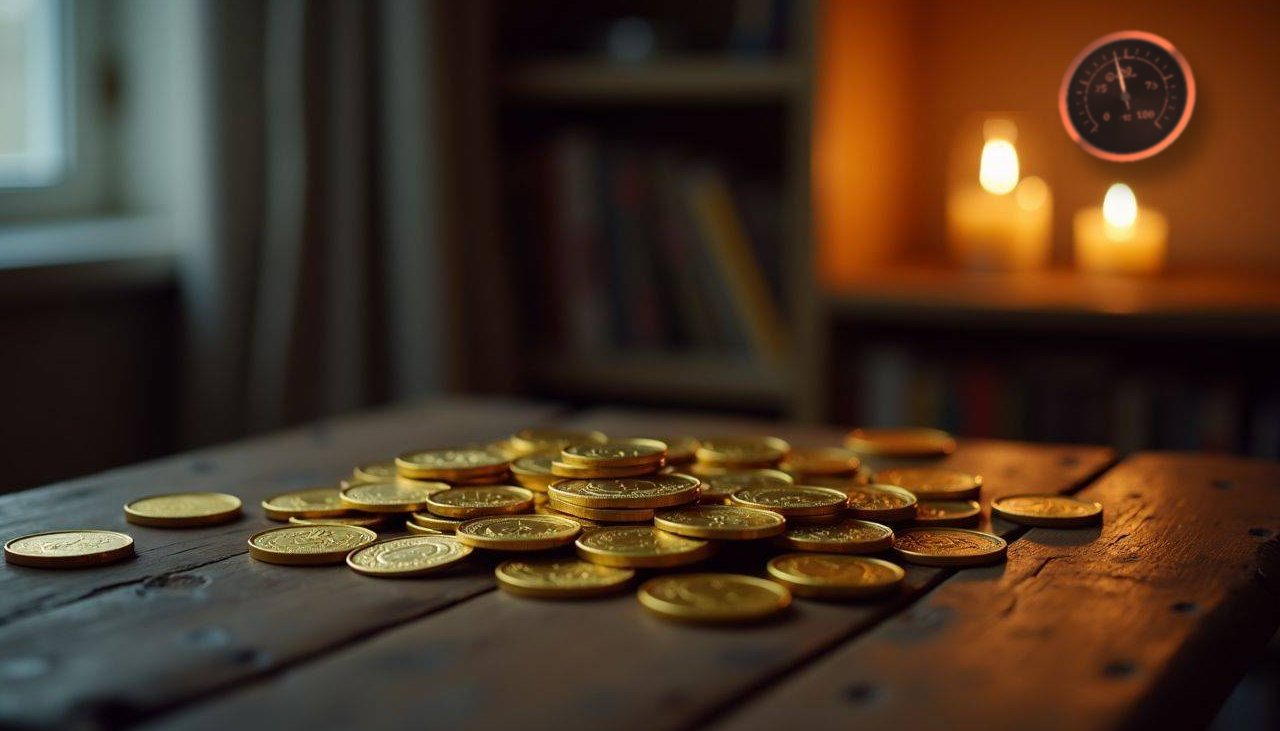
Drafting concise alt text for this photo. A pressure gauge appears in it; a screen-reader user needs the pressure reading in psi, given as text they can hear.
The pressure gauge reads 45 psi
